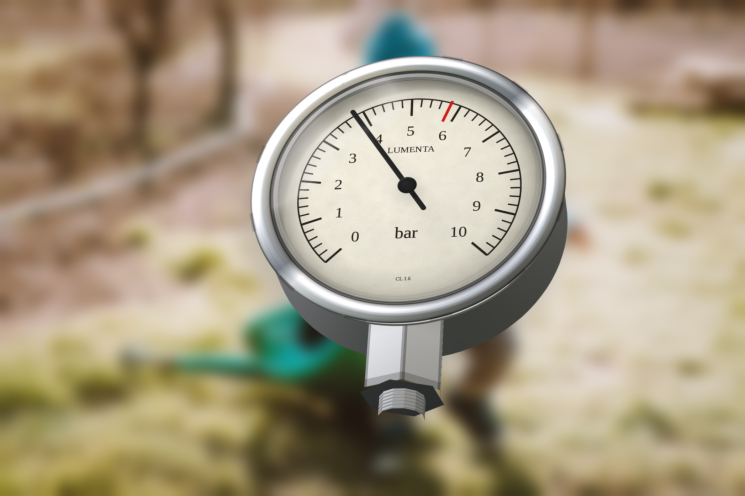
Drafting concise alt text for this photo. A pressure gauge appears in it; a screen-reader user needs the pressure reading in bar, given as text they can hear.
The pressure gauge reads 3.8 bar
